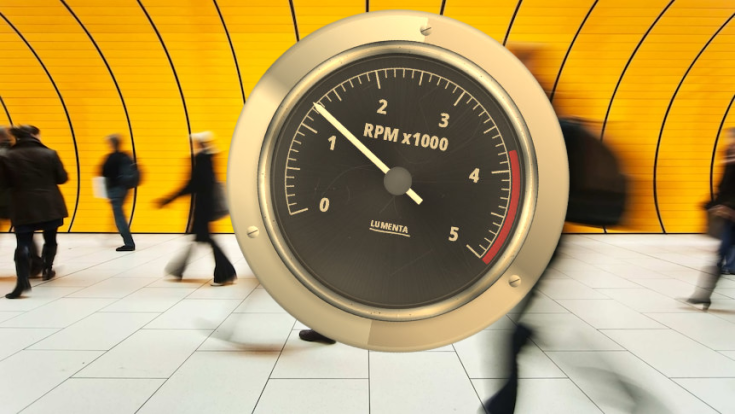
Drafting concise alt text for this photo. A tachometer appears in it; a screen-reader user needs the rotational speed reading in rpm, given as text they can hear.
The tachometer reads 1250 rpm
